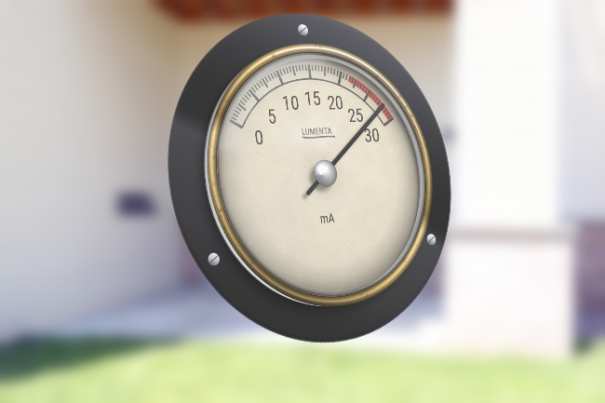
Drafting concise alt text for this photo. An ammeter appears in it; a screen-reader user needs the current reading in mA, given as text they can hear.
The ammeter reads 27.5 mA
